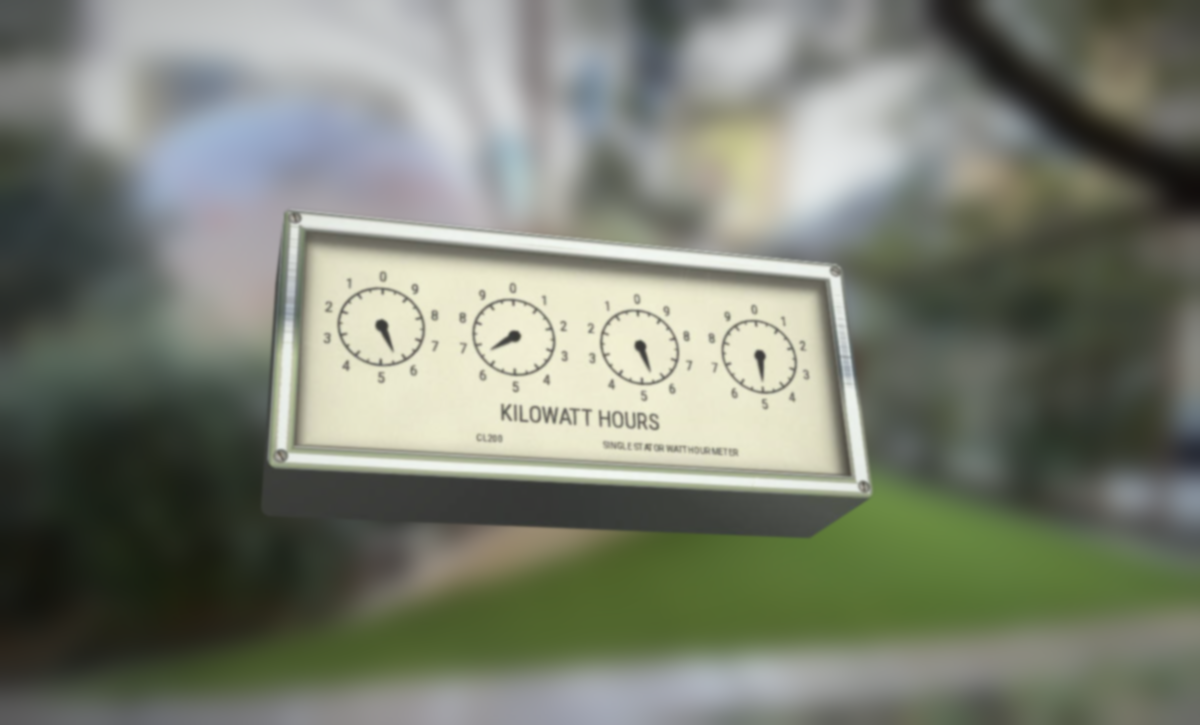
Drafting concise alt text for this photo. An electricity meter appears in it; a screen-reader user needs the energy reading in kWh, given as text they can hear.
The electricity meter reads 5655 kWh
